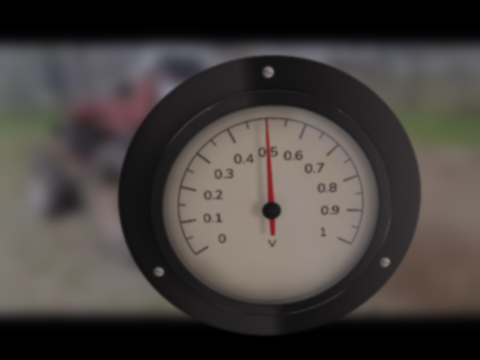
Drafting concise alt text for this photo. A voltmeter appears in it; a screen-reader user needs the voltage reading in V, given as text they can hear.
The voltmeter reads 0.5 V
